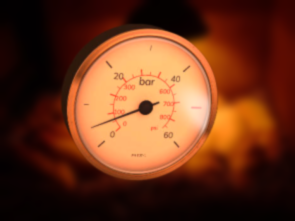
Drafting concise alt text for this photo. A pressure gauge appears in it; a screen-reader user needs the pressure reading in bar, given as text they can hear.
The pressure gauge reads 5 bar
